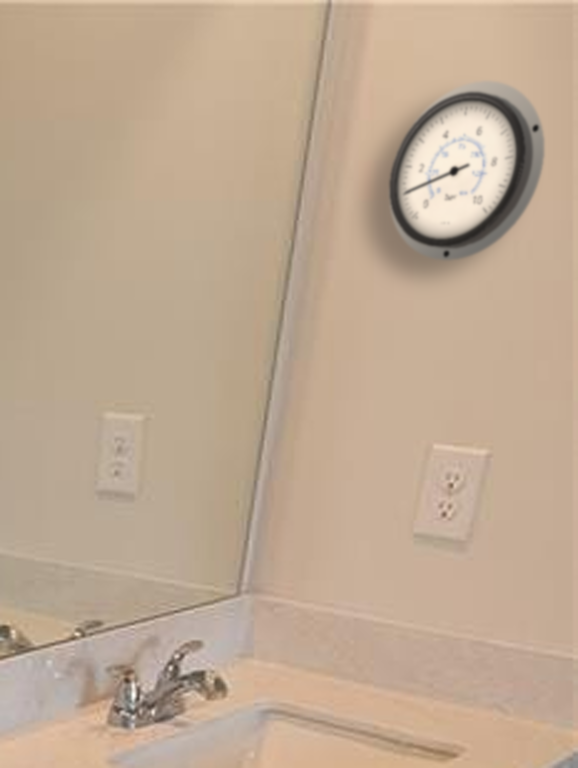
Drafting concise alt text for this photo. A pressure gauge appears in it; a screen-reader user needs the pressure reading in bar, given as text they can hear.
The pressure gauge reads 1 bar
